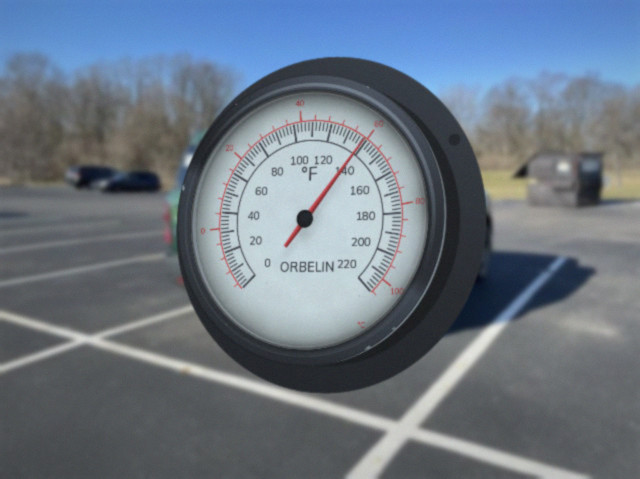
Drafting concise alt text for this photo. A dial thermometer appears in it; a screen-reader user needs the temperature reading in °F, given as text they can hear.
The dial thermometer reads 140 °F
